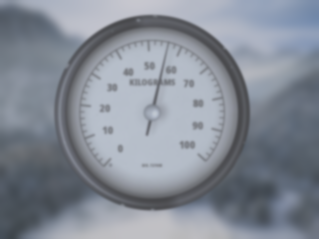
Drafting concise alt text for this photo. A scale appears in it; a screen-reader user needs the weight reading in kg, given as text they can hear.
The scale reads 56 kg
